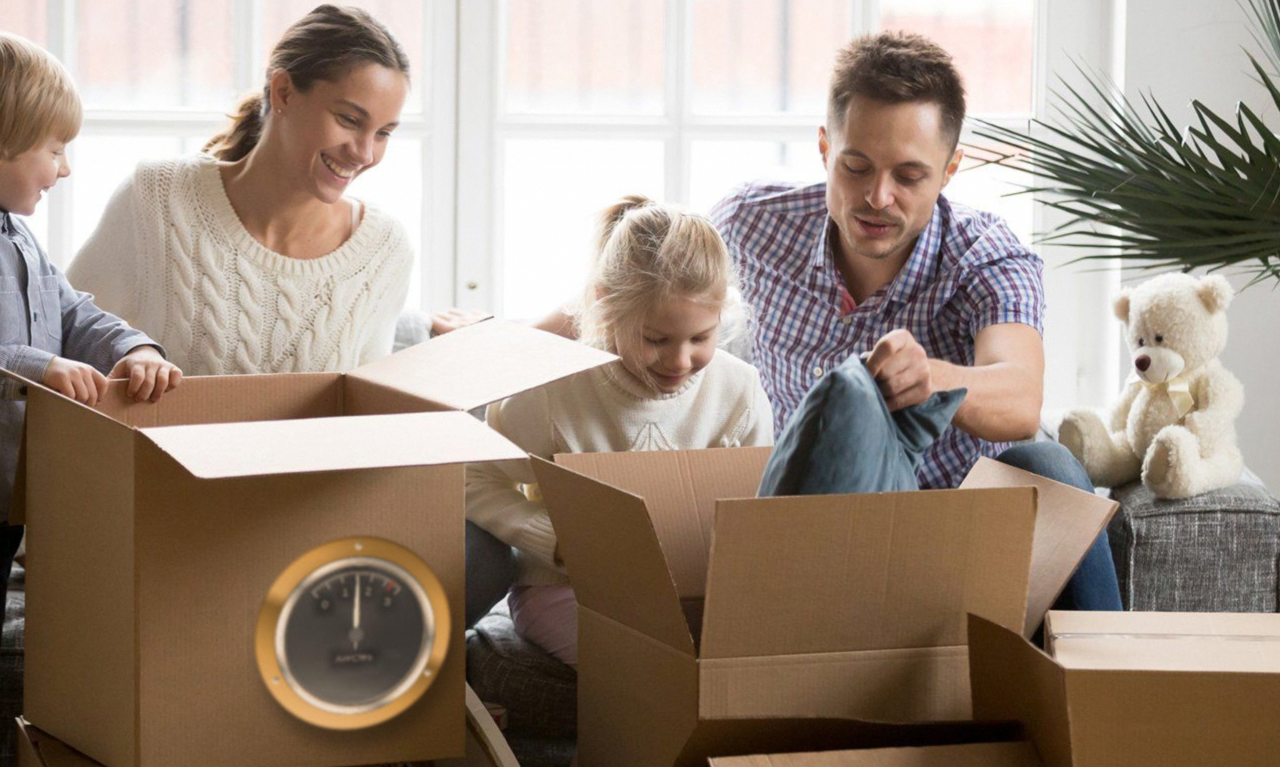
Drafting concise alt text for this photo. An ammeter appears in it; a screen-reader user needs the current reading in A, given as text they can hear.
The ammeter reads 1.5 A
